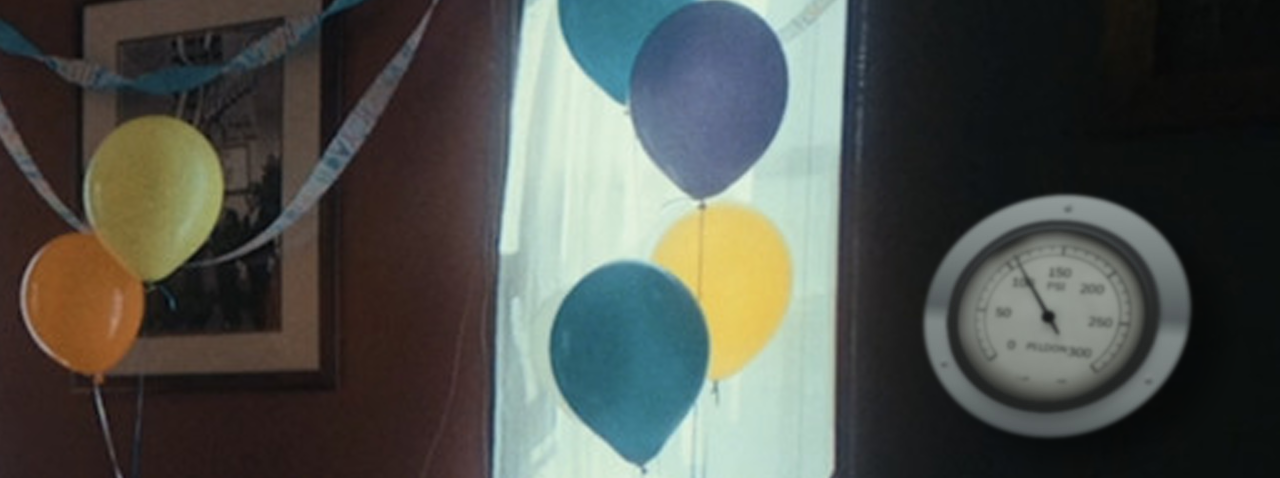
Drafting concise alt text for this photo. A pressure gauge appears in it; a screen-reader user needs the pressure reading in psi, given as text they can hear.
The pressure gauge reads 110 psi
